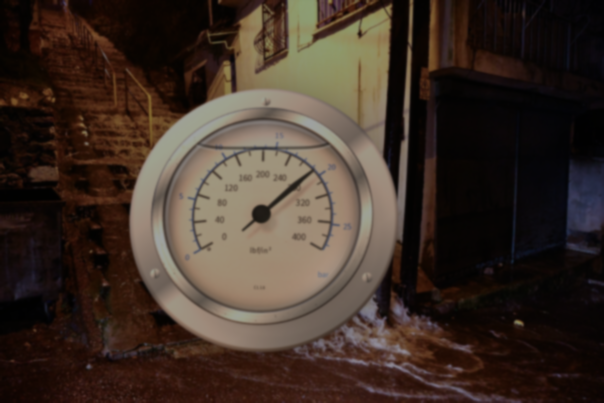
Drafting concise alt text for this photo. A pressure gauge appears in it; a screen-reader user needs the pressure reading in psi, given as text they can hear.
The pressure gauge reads 280 psi
